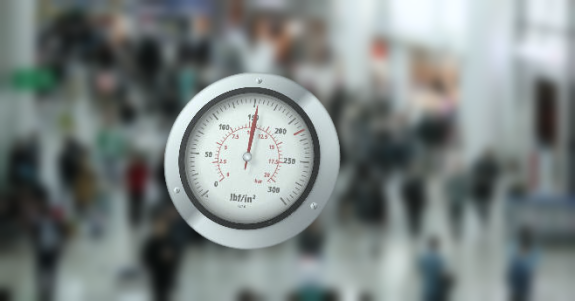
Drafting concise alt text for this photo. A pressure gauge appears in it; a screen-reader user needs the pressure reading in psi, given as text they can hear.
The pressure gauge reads 155 psi
